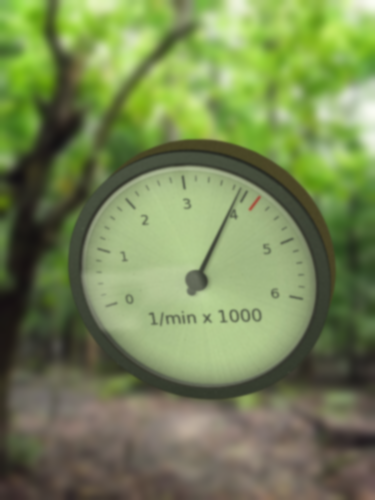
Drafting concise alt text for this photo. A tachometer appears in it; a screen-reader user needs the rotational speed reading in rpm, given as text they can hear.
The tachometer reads 3900 rpm
